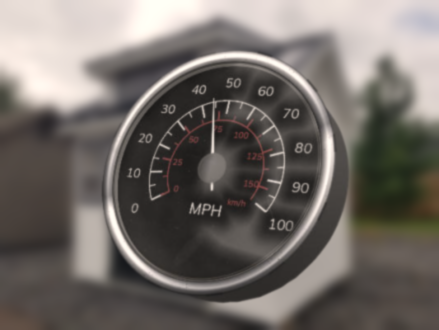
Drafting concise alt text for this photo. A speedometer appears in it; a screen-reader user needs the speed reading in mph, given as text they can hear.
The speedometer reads 45 mph
